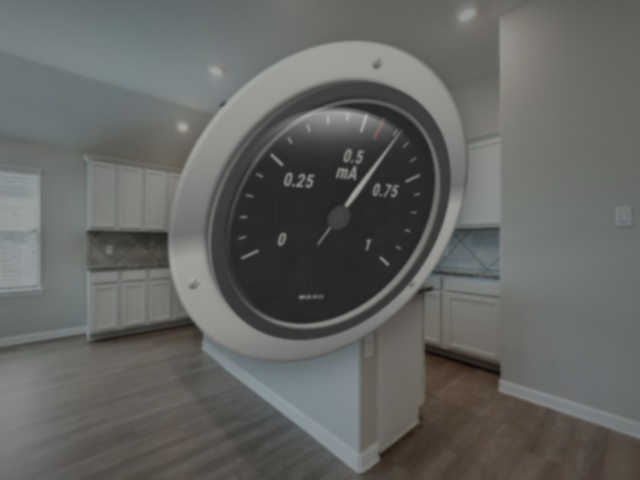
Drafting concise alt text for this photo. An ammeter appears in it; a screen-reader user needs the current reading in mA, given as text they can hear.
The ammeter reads 0.6 mA
